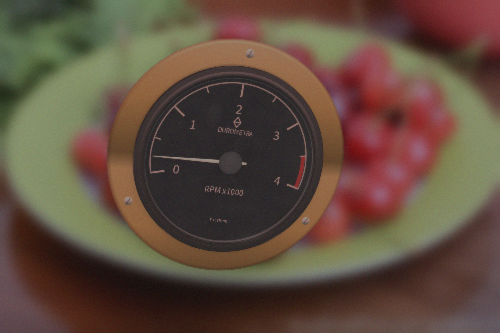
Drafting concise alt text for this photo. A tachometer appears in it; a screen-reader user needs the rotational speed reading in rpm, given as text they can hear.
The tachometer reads 250 rpm
